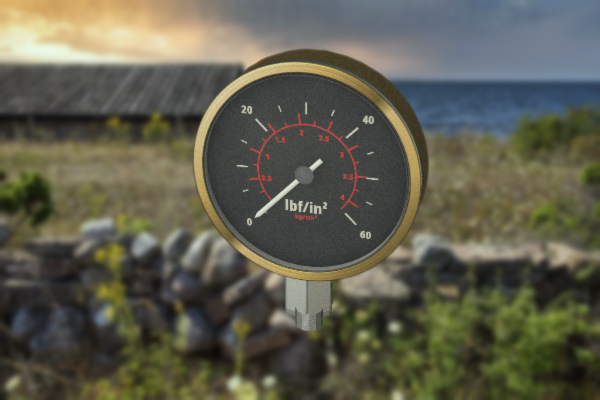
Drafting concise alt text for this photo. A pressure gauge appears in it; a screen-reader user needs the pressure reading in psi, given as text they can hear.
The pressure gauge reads 0 psi
